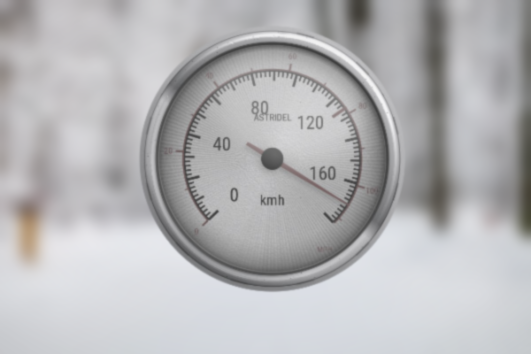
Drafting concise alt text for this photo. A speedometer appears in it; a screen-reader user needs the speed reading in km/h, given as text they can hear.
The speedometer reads 170 km/h
